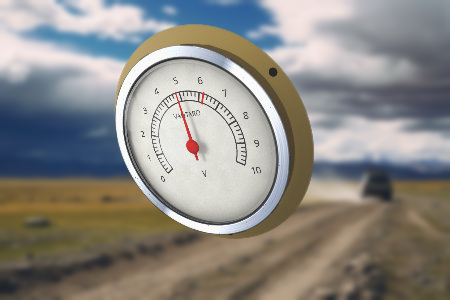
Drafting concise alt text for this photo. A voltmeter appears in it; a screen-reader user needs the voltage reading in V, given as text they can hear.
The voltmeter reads 5 V
